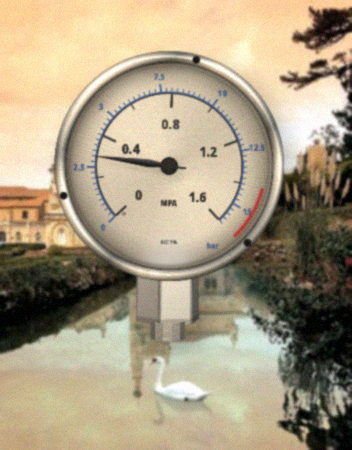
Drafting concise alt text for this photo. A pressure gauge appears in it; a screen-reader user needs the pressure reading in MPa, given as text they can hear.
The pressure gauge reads 0.3 MPa
